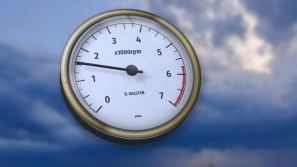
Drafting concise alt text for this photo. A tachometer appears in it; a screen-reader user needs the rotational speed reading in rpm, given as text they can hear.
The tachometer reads 1500 rpm
